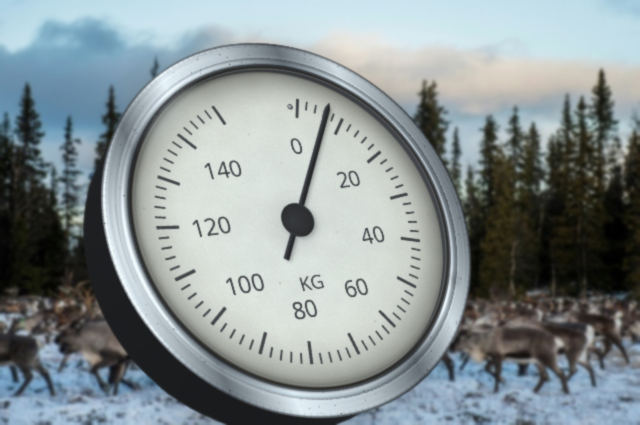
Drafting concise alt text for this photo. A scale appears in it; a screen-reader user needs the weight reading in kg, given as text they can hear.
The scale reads 6 kg
